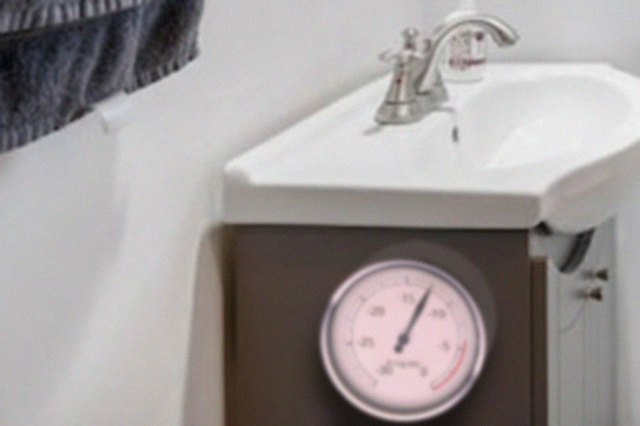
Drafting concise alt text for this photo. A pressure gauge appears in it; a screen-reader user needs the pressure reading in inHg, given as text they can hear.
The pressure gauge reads -12.5 inHg
